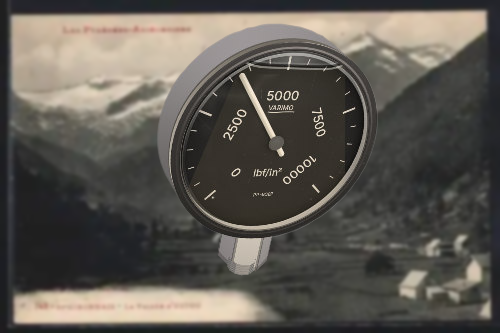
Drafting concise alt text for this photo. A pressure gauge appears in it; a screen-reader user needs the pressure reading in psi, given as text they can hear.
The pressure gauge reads 3750 psi
